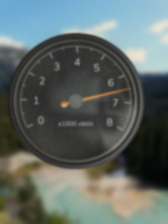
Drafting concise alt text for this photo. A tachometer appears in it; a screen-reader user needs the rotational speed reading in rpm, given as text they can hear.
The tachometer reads 6500 rpm
